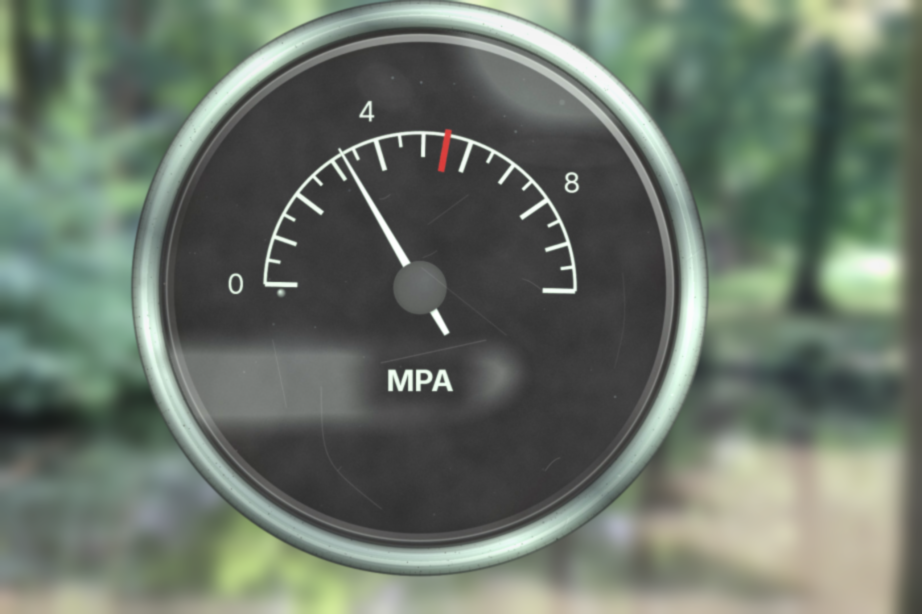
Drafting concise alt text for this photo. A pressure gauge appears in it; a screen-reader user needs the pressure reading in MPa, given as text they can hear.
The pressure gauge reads 3.25 MPa
